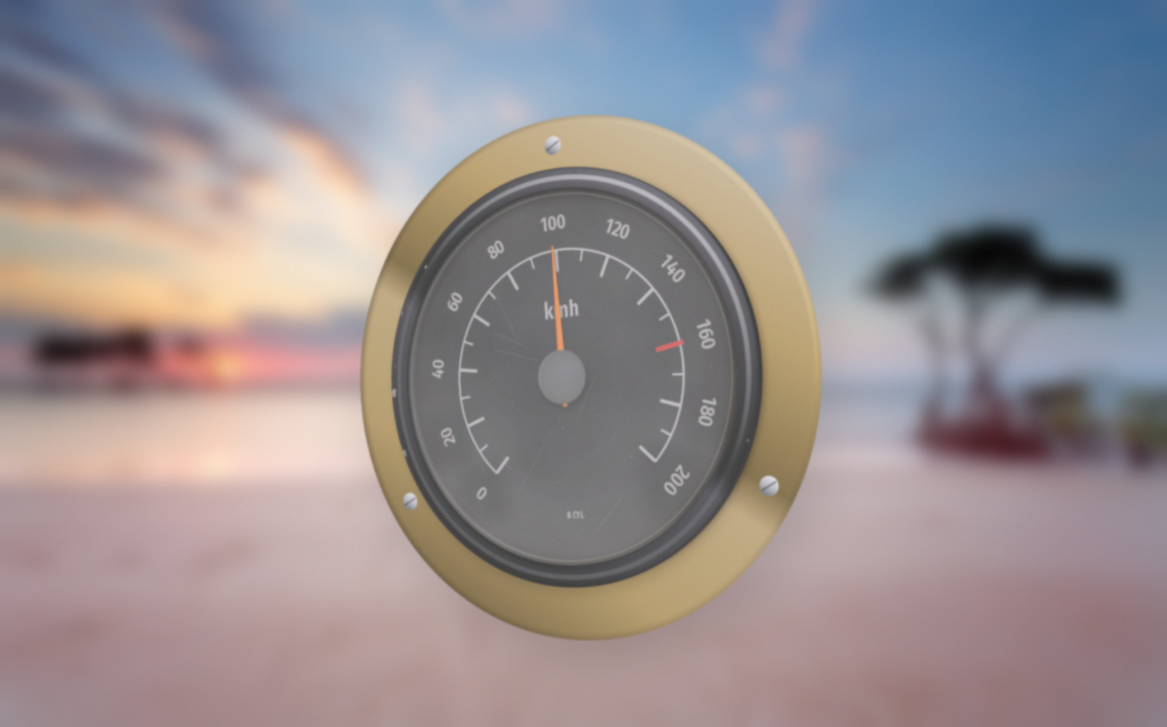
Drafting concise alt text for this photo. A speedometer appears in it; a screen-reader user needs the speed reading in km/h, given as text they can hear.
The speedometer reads 100 km/h
